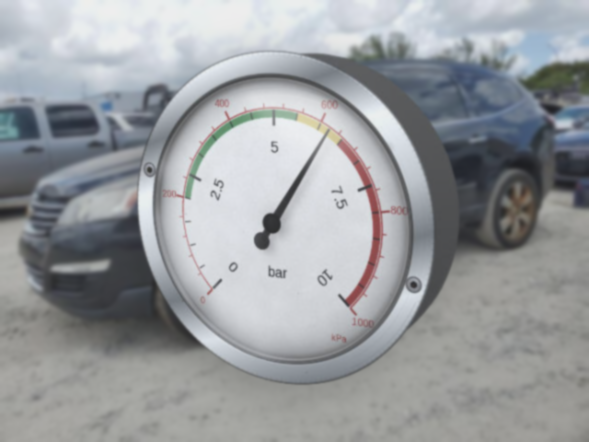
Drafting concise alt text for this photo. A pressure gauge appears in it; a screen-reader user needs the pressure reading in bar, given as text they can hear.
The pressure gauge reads 6.25 bar
